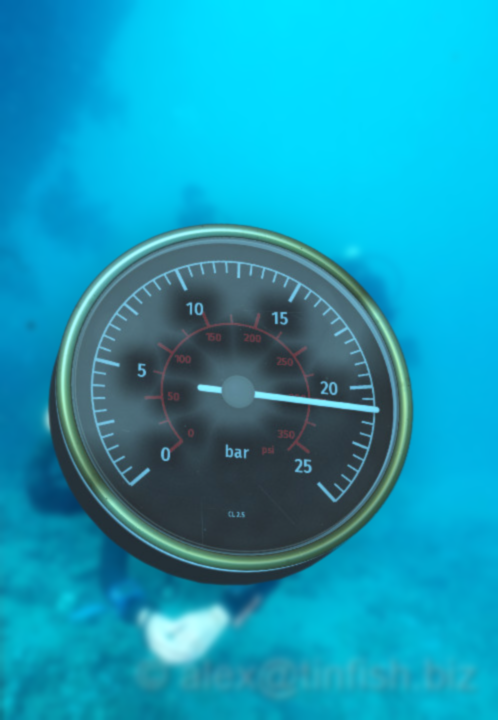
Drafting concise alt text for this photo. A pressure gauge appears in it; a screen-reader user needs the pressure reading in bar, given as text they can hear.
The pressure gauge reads 21 bar
